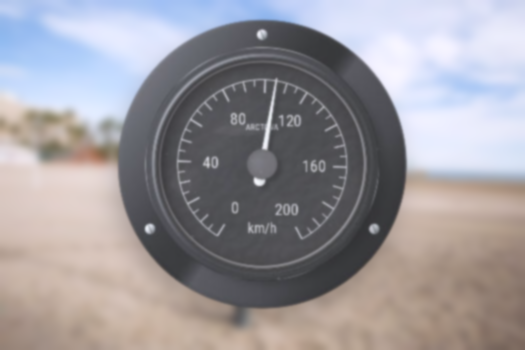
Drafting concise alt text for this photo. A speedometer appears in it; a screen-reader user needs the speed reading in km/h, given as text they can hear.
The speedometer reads 105 km/h
